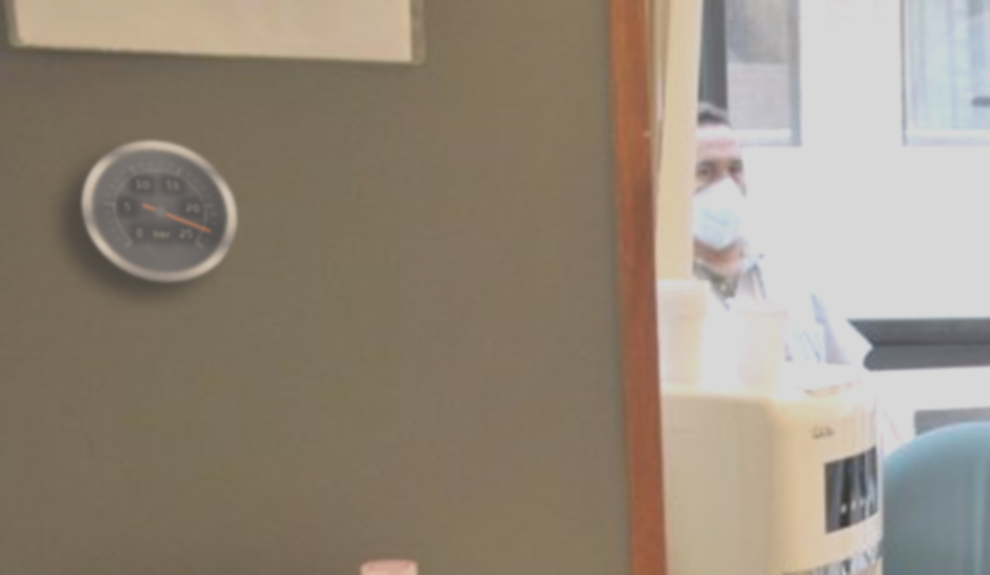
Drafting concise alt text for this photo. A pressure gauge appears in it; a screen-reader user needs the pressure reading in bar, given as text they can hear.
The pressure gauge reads 23 bar
